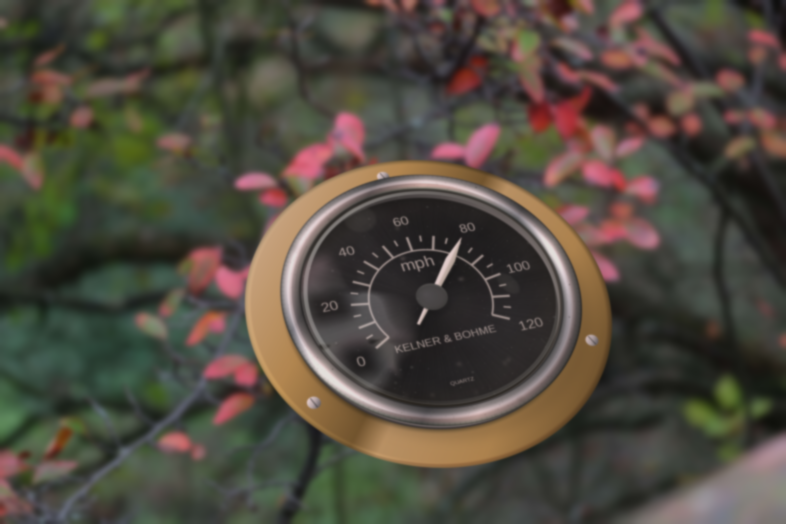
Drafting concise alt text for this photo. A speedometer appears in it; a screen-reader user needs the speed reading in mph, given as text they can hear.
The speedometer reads 80 mph
